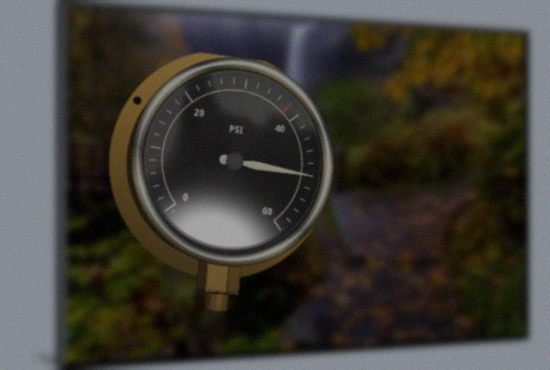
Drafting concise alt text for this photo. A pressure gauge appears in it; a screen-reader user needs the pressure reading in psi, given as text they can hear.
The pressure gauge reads 50 psi
